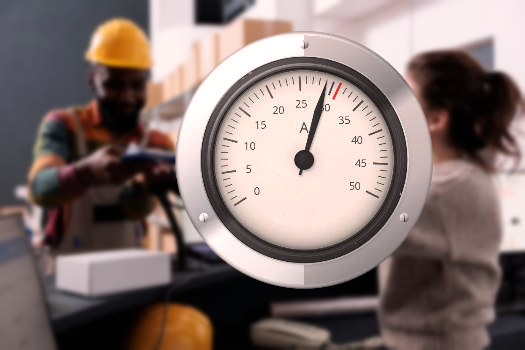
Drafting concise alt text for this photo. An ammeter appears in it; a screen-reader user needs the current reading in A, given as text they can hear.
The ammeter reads 29 A
